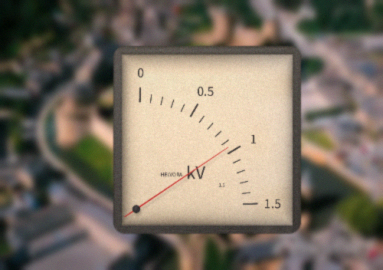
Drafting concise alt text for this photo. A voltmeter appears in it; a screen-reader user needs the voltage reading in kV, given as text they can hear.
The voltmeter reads 0.95 kV
